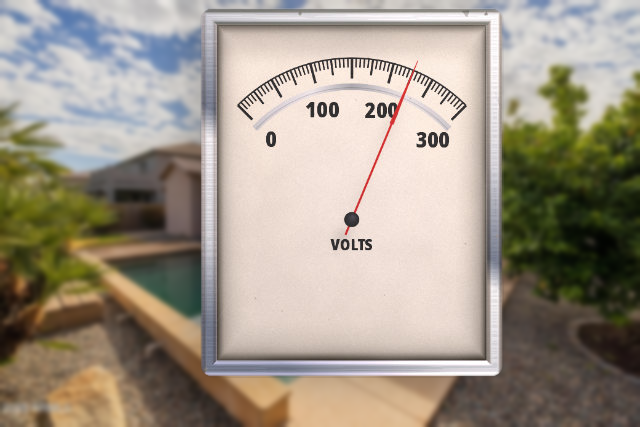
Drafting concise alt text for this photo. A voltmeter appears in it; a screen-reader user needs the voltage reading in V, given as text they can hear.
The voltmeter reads 225 V
